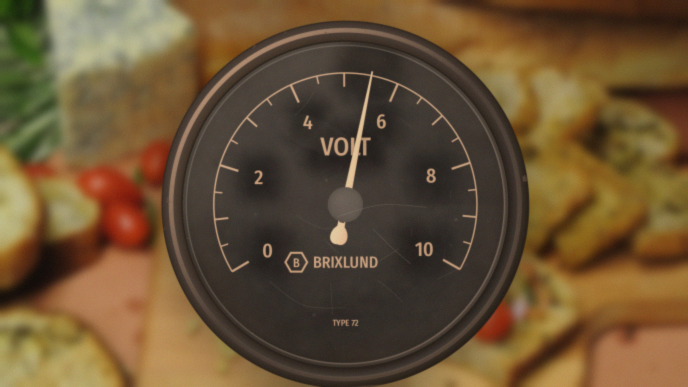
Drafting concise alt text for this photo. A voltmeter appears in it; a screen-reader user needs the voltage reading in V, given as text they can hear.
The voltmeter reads 5.5 V
